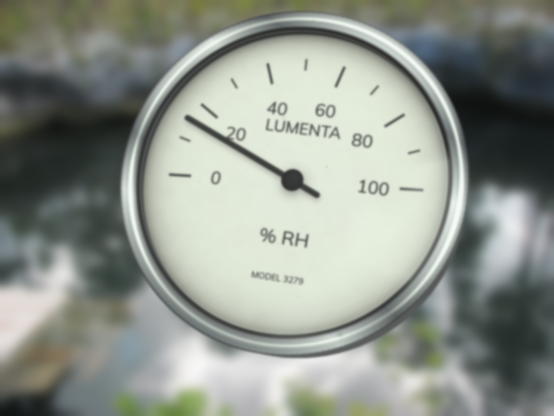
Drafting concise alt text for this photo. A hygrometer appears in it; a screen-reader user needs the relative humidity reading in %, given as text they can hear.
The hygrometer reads 15 %
